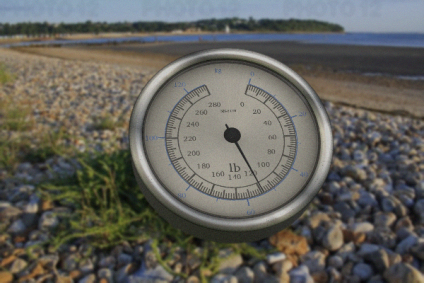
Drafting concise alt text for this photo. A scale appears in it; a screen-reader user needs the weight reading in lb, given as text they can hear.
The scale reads 120 lb
